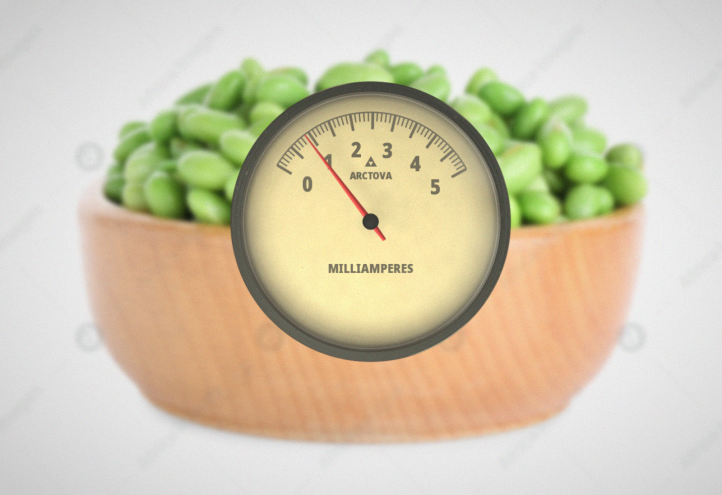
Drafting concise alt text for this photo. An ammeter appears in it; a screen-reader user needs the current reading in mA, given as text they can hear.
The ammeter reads 0.9 mA
